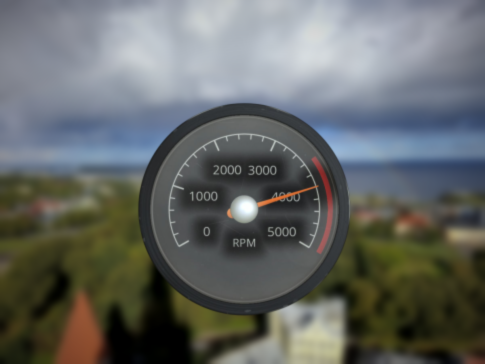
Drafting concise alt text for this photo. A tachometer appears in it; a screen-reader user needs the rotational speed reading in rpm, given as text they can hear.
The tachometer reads 4000 rpm
